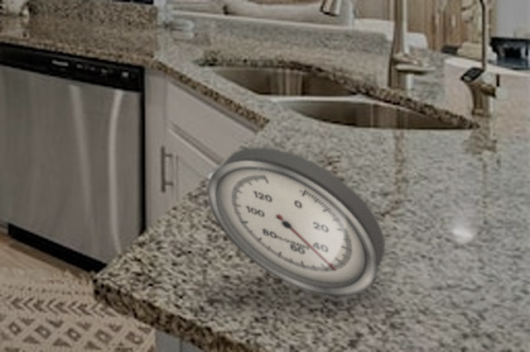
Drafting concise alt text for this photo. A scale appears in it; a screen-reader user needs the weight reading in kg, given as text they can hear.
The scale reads 45 kg
